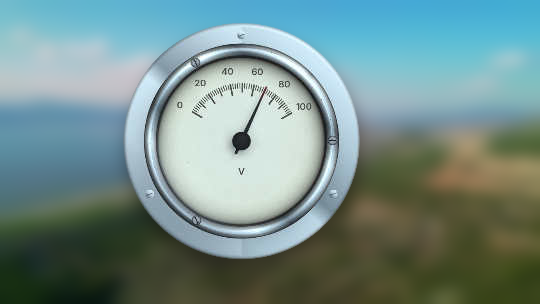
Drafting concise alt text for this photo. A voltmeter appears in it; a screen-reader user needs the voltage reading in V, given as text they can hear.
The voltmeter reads 70 V
